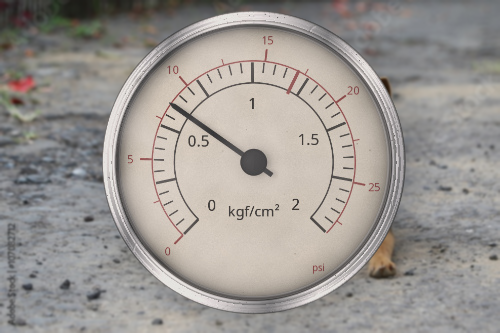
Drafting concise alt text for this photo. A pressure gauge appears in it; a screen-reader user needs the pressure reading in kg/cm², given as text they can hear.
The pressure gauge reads 0.6 kg/cm²
